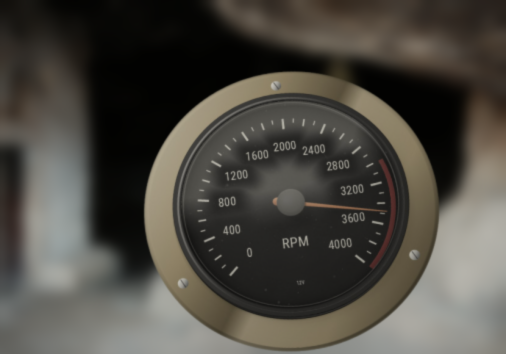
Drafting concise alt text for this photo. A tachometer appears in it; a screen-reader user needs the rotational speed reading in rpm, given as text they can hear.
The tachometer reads 3500 rpm
